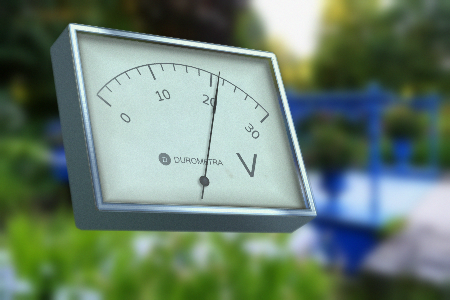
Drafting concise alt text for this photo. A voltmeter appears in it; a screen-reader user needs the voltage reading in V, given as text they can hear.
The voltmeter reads 21 V
